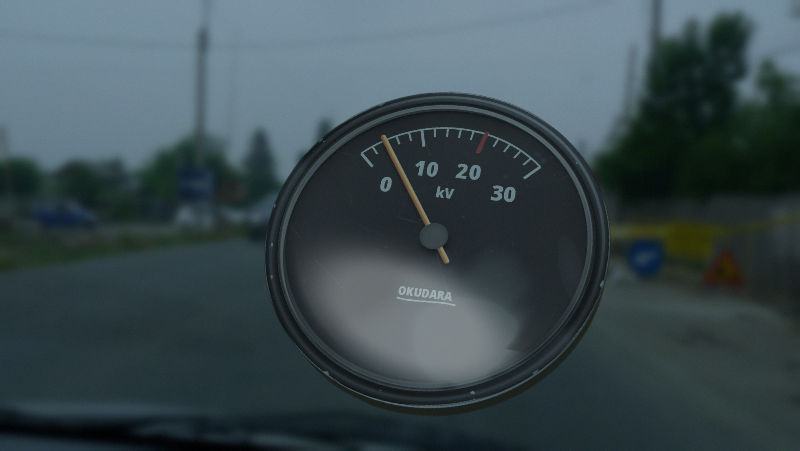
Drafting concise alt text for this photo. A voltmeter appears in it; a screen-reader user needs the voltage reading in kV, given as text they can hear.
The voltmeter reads 4 kV
